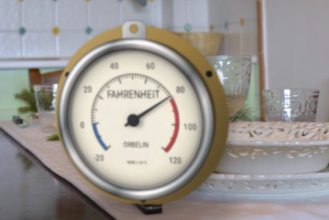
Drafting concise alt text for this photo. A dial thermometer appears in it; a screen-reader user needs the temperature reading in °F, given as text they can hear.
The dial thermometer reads 80 °F
